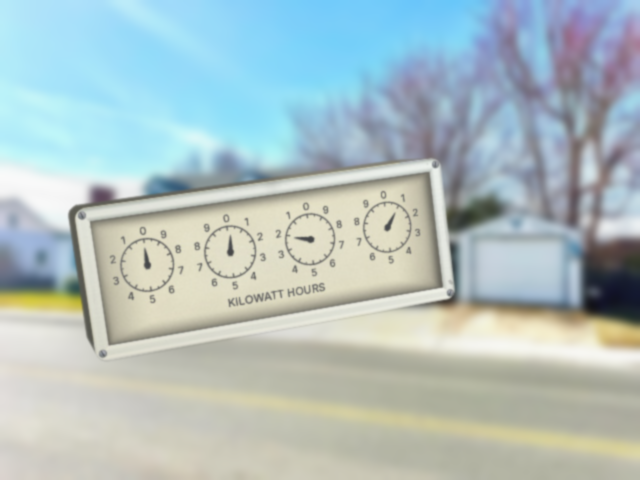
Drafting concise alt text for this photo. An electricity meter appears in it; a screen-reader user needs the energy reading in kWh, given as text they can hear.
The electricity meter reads 21 kWh
